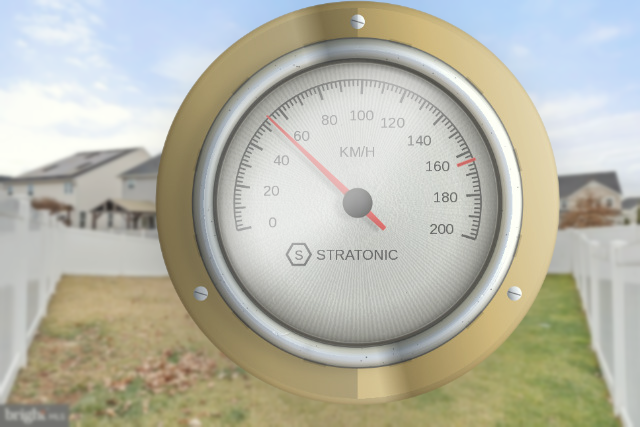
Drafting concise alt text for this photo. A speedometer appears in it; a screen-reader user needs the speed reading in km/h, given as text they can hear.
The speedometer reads 54 km/h
